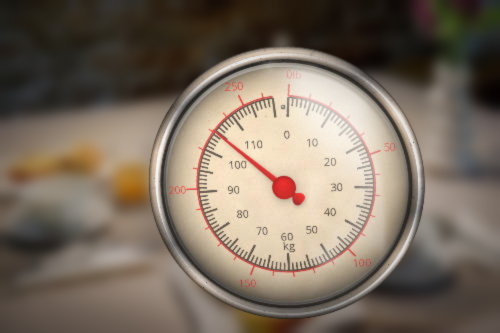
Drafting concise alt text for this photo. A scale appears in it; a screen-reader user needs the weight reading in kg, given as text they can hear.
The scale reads 105 kg
